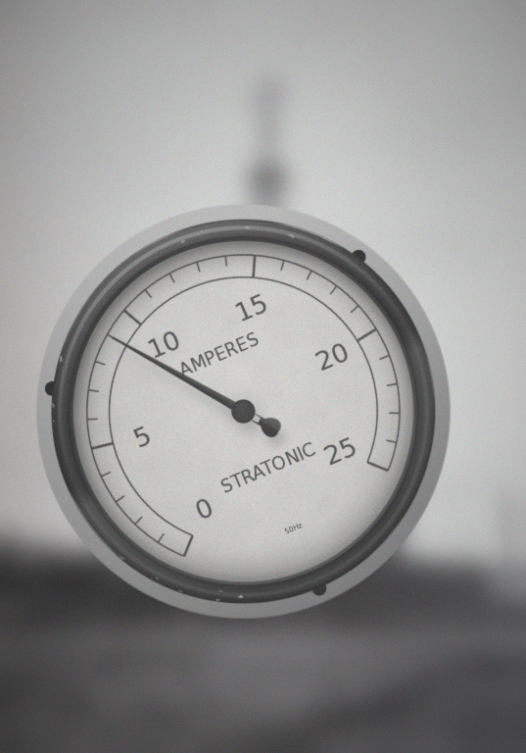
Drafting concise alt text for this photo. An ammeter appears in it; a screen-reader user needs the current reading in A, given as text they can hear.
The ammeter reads 9 A
